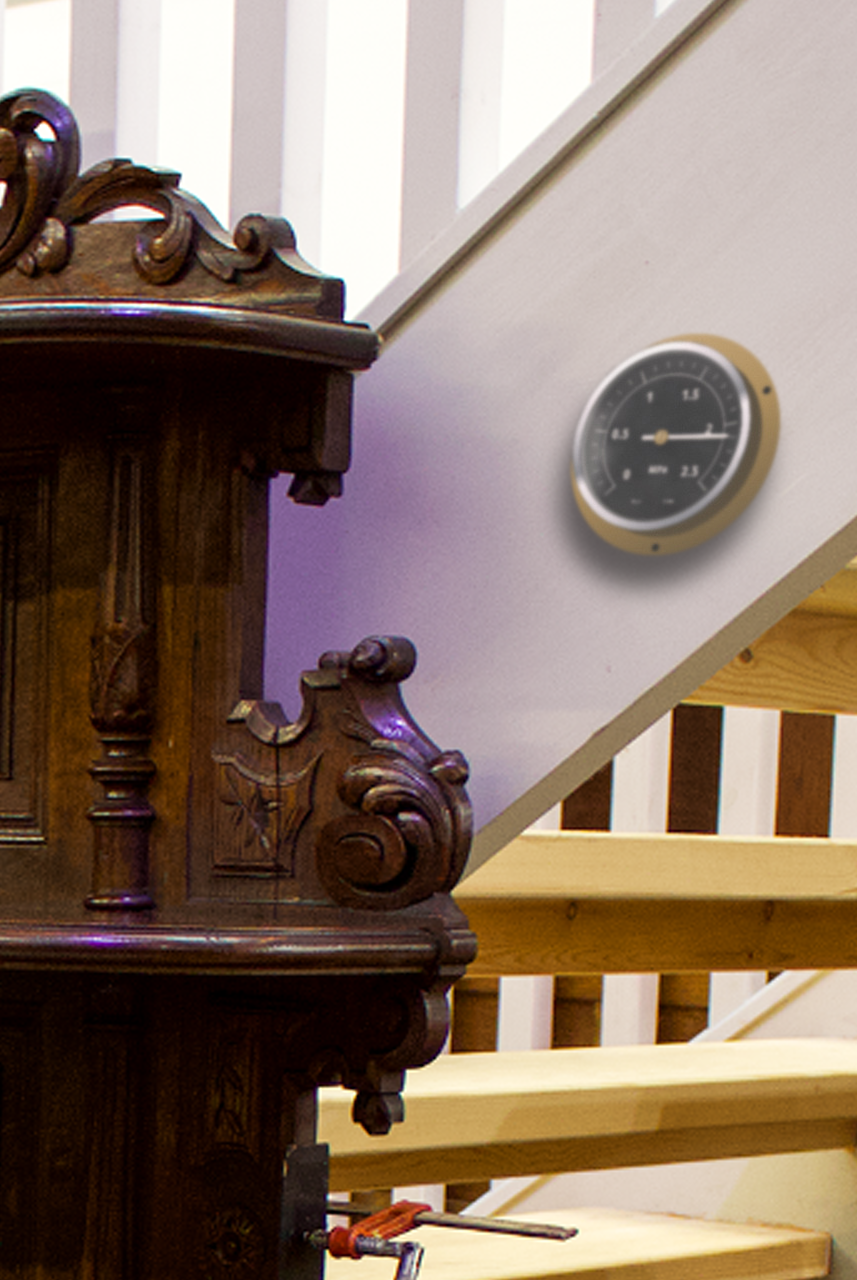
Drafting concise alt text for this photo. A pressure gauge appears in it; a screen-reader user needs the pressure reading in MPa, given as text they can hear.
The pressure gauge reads 2.1 MPa
